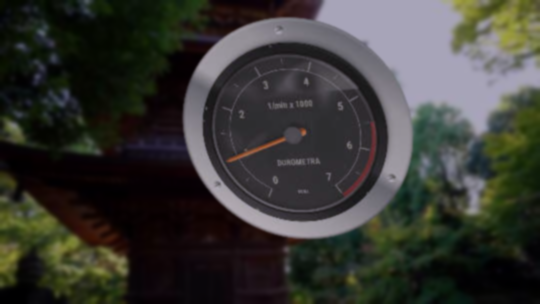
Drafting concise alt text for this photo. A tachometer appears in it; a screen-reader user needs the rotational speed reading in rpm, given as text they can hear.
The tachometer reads 1000 rpm
